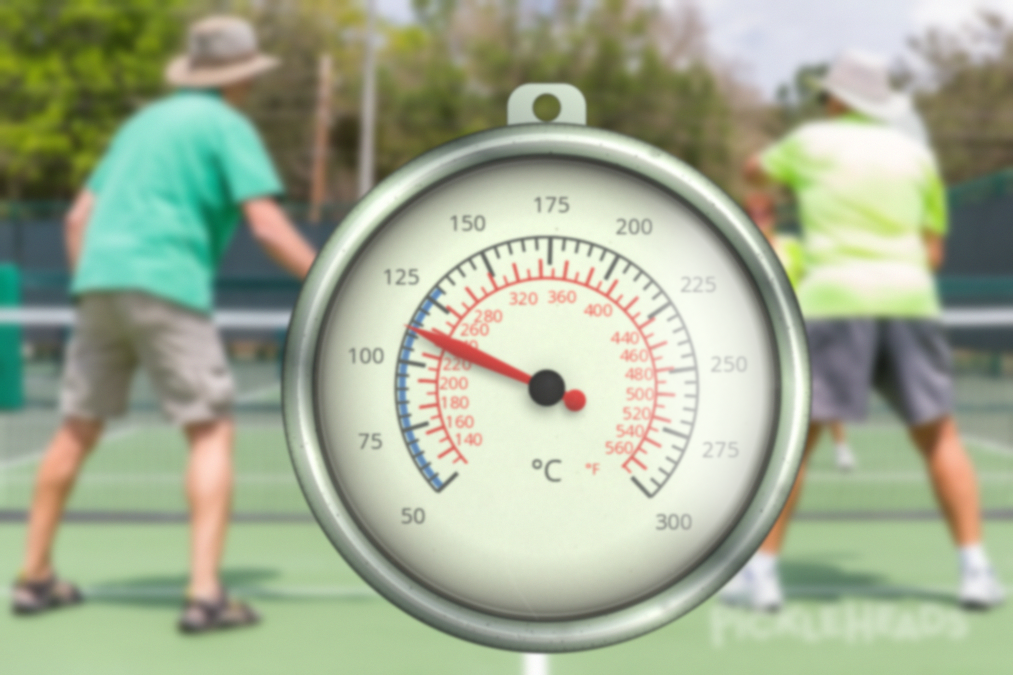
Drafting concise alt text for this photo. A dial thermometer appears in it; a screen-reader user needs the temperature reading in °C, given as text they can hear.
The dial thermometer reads 112.5 °C
